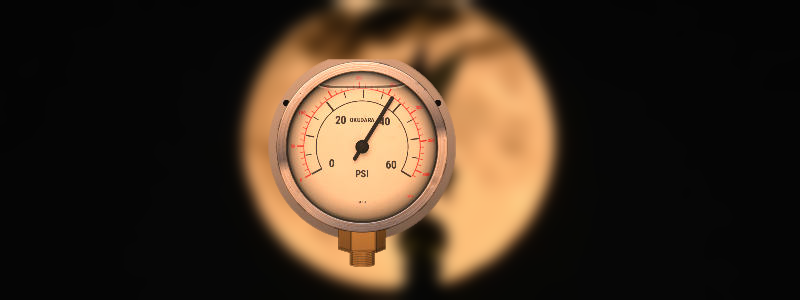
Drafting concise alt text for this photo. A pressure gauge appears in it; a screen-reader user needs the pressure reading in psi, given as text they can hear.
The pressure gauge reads 37.5 psi
